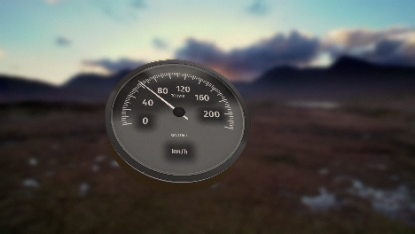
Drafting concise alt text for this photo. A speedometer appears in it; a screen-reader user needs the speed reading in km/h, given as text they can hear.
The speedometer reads 60 km/h
